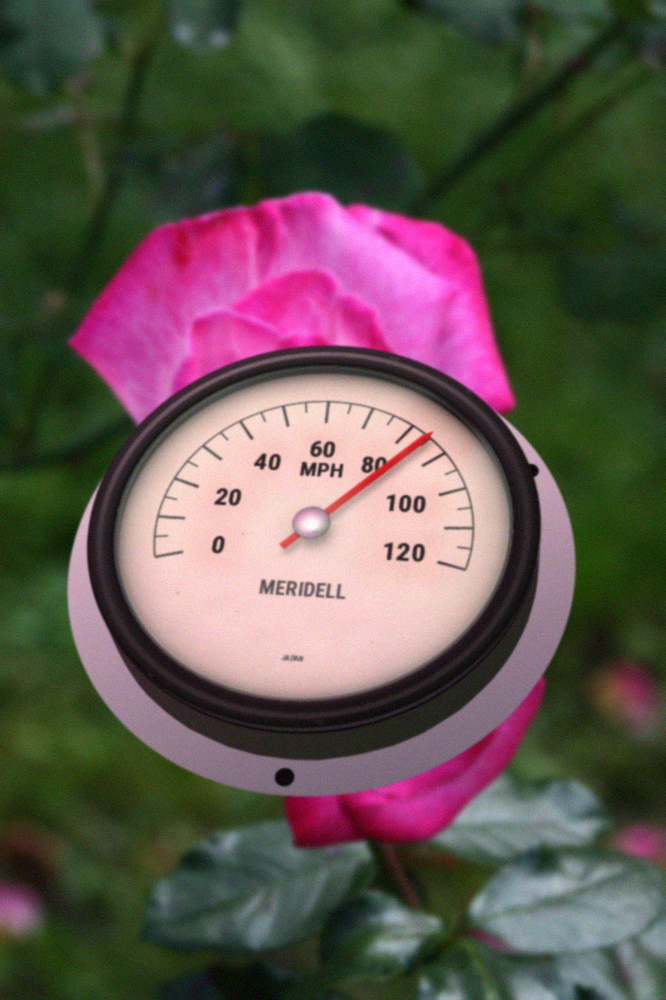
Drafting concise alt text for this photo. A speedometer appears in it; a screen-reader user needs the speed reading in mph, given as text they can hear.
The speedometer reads 85 mph
